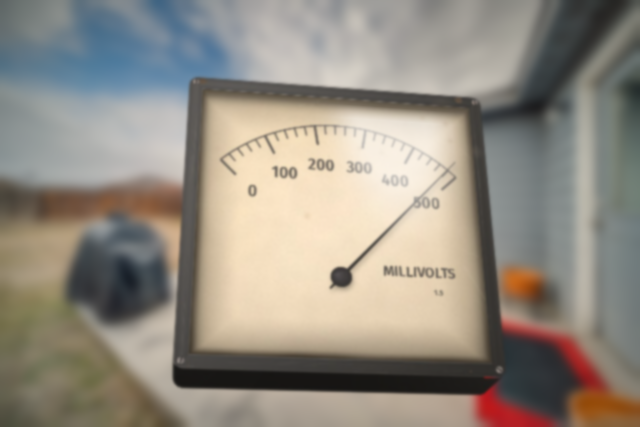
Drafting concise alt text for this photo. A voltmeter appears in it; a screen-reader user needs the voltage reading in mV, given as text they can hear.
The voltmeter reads 480 mV
